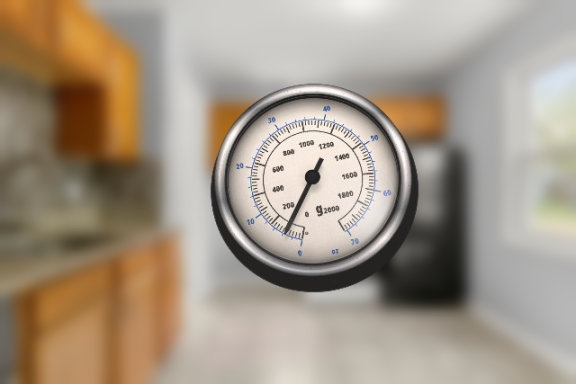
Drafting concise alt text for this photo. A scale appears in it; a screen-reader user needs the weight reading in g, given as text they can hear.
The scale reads 100 g
